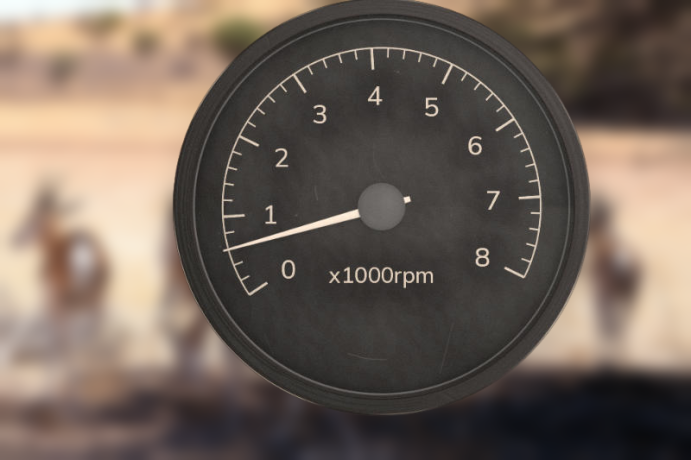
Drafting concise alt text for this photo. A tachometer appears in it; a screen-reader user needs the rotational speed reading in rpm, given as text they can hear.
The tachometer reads 600 rpm
